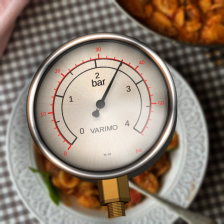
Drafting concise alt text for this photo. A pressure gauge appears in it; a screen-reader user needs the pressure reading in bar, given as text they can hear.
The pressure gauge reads 2.5 bar
